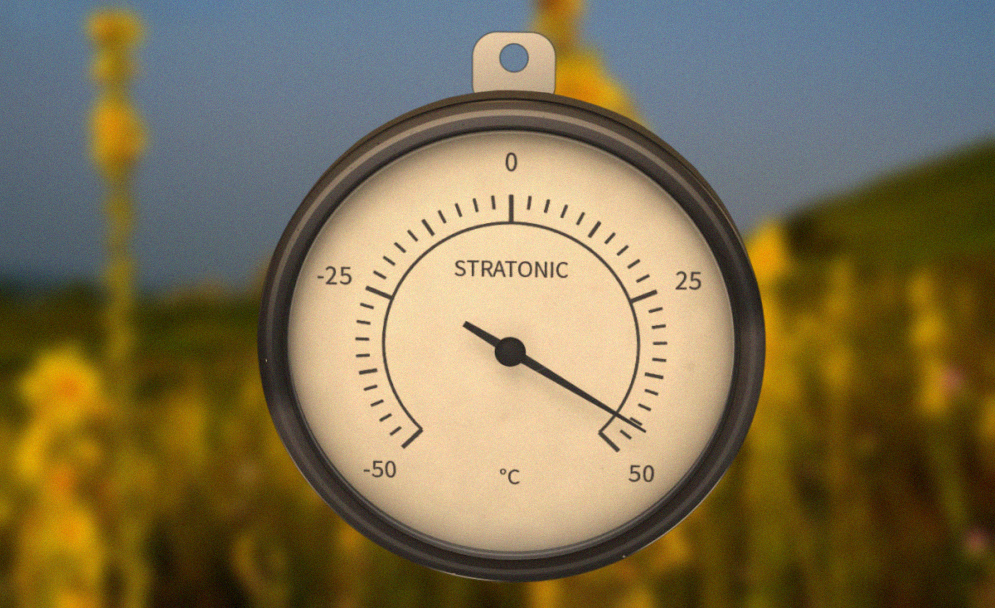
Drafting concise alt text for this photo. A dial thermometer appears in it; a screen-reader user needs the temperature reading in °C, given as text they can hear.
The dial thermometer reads 45 °C
